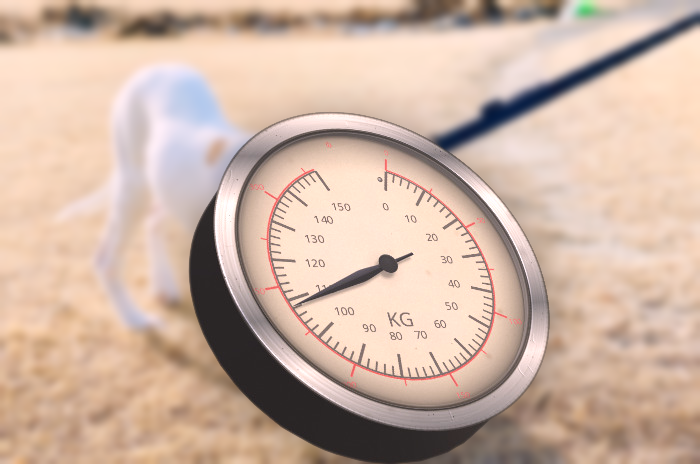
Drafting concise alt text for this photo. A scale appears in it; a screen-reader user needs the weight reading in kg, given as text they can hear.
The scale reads 108 kg
